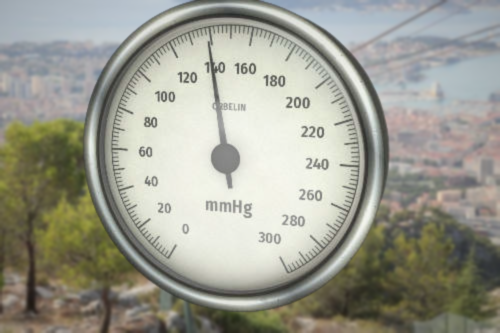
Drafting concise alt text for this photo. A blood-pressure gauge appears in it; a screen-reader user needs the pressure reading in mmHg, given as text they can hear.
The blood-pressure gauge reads 140 mmHg
